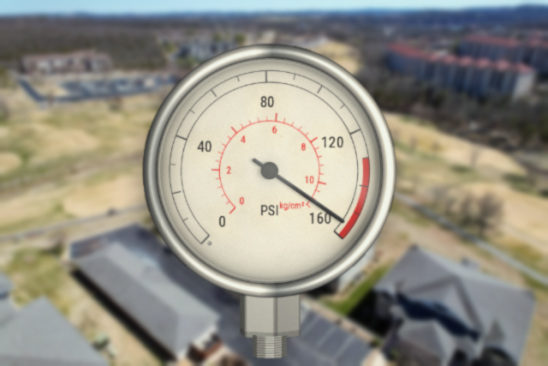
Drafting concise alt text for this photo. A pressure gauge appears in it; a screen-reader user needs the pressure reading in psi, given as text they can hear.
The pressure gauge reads 155 psi
